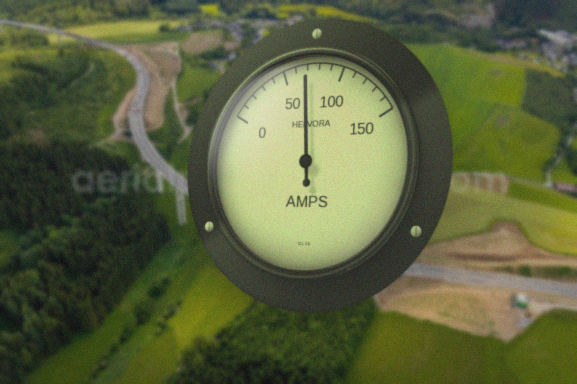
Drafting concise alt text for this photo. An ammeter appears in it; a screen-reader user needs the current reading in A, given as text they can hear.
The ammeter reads 70 A
